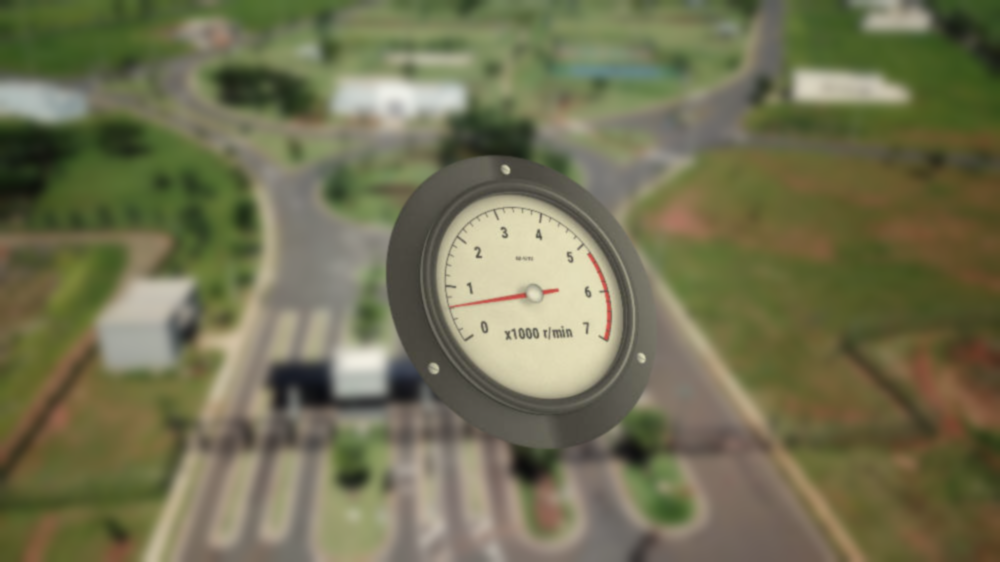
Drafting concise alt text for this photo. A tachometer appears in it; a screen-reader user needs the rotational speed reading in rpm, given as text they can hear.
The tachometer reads 600 rpm
